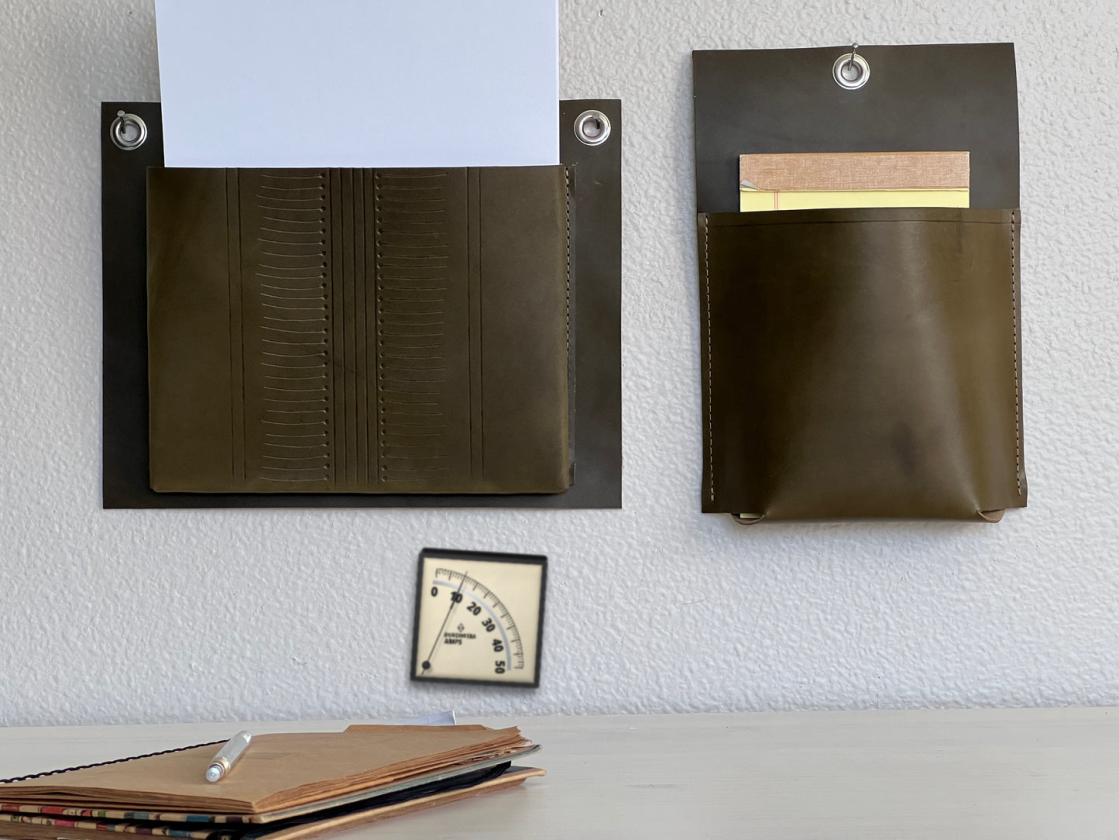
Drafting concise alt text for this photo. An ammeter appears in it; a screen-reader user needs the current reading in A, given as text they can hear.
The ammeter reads 10 A
